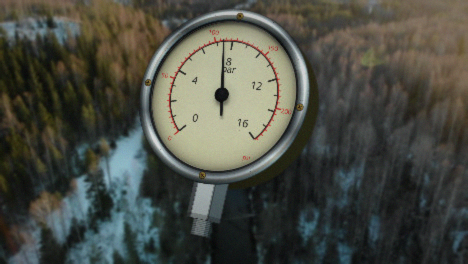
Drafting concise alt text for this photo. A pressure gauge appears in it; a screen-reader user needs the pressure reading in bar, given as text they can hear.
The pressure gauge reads 7.5 bar
